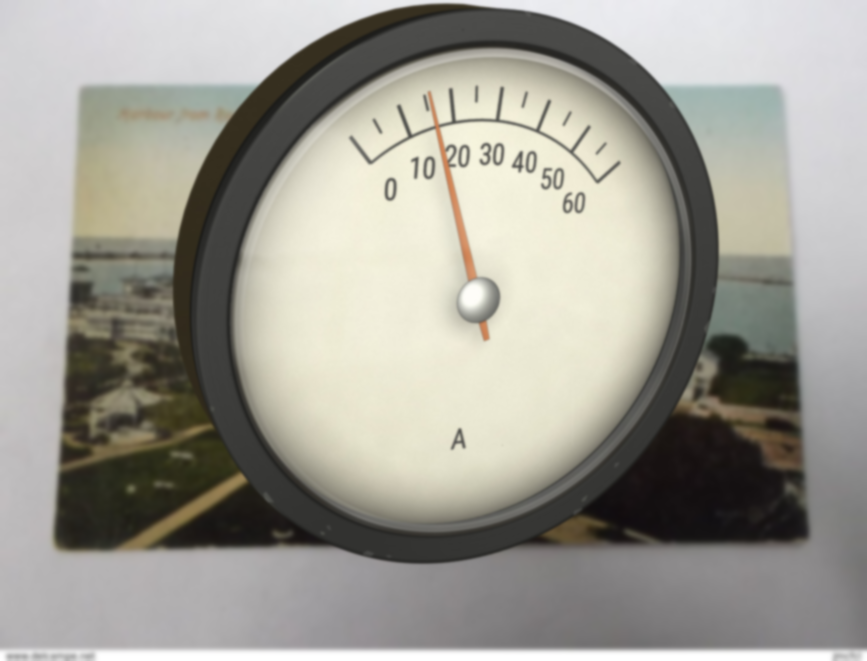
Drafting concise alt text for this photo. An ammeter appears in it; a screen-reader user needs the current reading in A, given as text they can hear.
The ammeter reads 15 A
